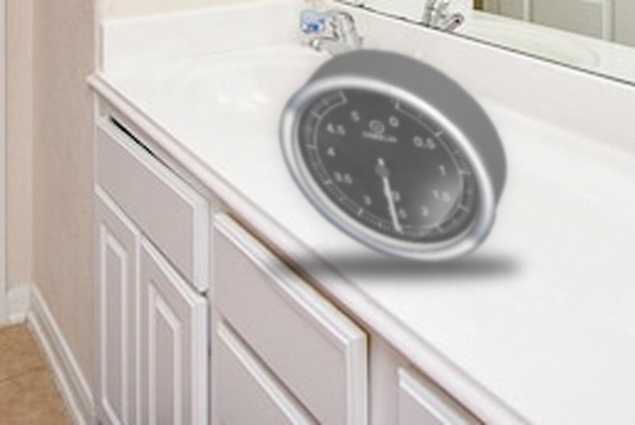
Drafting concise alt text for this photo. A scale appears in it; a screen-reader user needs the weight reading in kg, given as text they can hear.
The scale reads 2.5 kg
